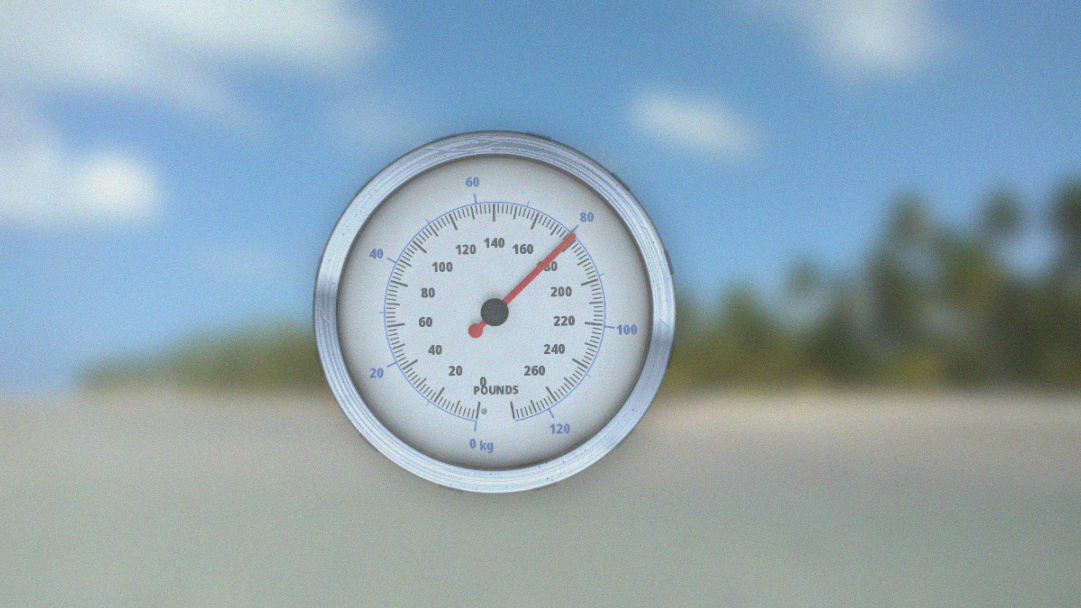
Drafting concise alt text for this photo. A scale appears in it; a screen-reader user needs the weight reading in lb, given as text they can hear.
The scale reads 178 lb
